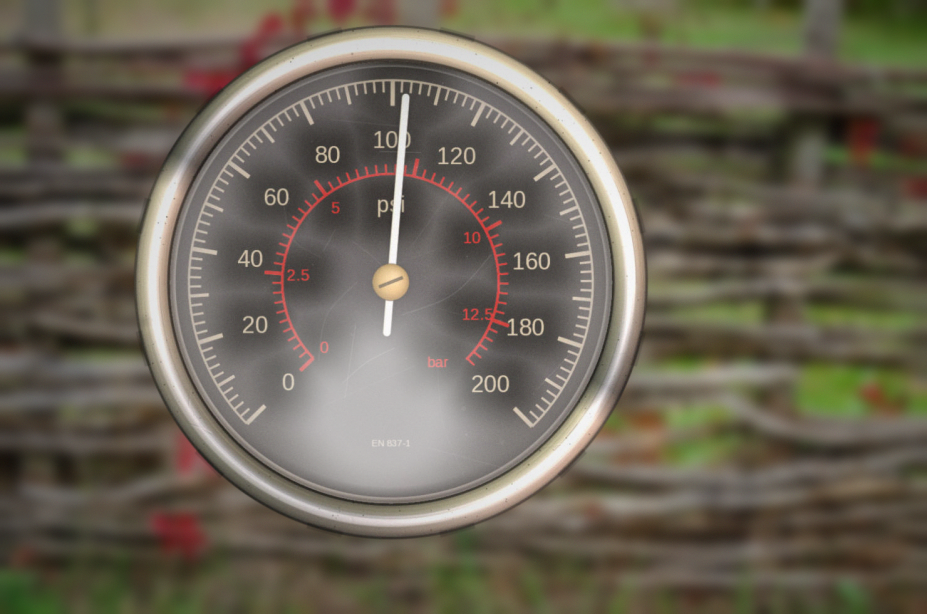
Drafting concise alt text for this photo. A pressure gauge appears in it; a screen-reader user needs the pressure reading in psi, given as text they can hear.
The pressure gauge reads 103 psi
